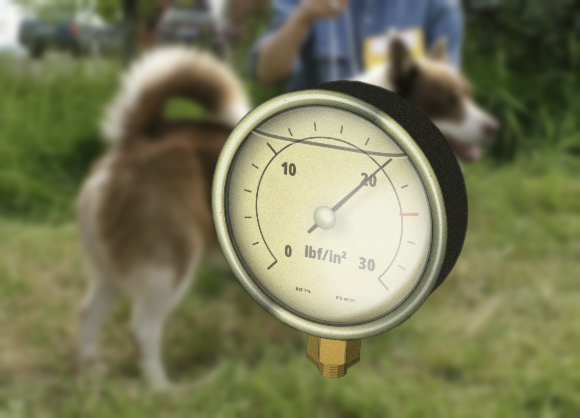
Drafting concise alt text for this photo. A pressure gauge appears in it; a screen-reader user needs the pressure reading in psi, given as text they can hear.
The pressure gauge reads 20 psi
